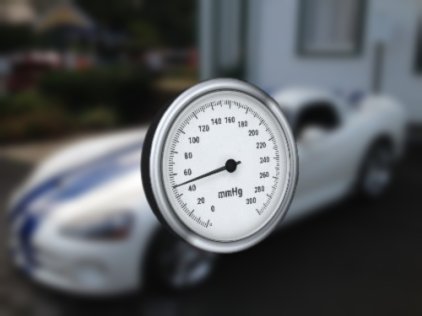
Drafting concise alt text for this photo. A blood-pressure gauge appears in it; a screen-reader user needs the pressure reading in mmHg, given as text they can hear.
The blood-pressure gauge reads 50 mmHg
